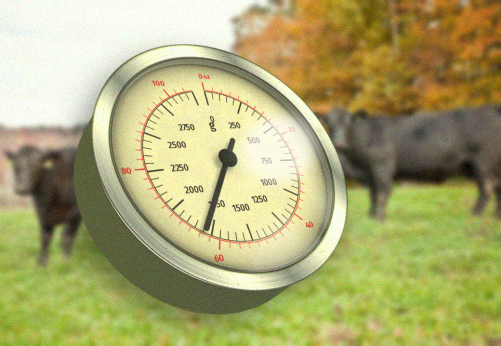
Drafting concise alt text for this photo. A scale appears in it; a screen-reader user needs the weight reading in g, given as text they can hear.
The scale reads 1800 g
